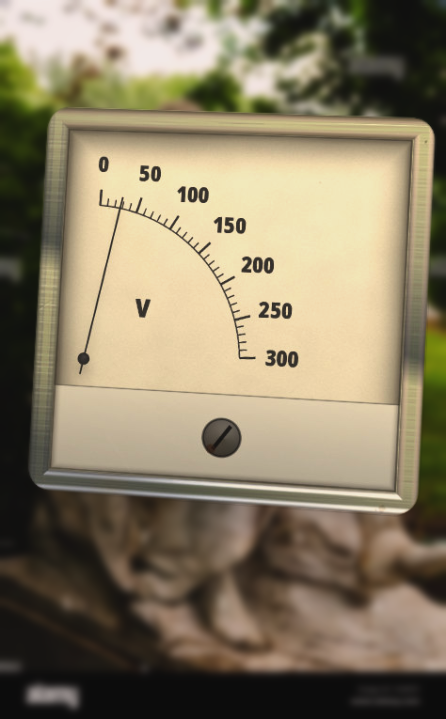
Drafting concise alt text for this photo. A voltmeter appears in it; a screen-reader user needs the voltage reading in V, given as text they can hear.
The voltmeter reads 30 V
